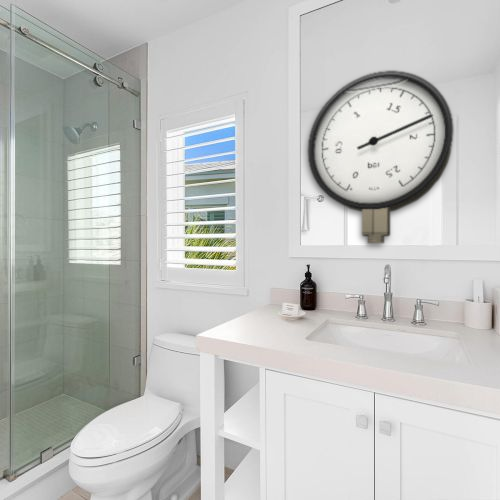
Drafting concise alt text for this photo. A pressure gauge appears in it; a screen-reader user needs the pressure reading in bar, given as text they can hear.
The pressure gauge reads 1.85 bar
